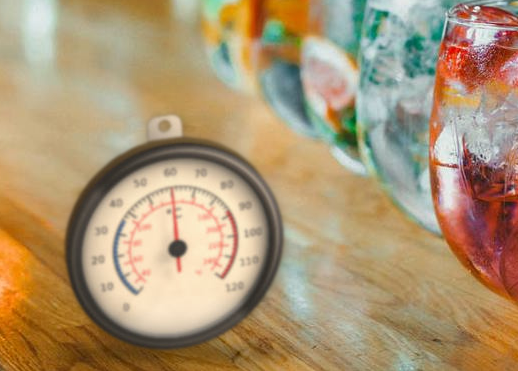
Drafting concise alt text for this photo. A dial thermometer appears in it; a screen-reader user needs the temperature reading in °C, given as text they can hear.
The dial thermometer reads 60 °C
